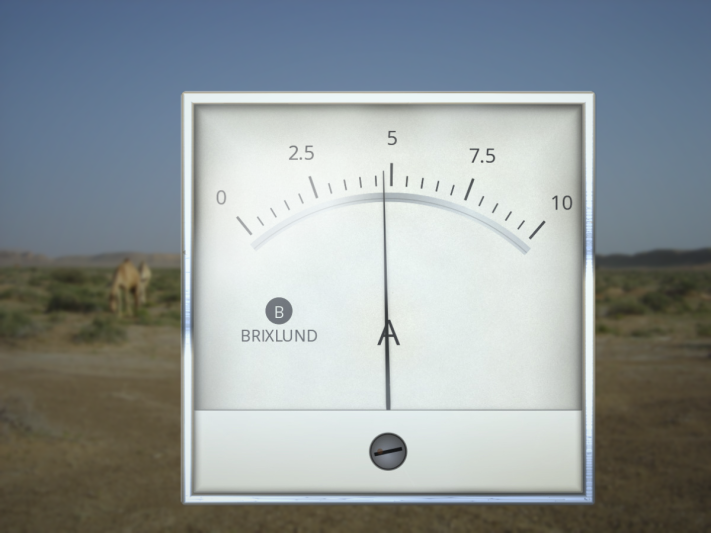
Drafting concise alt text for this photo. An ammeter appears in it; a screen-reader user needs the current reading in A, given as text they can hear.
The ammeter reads 4.75 A
